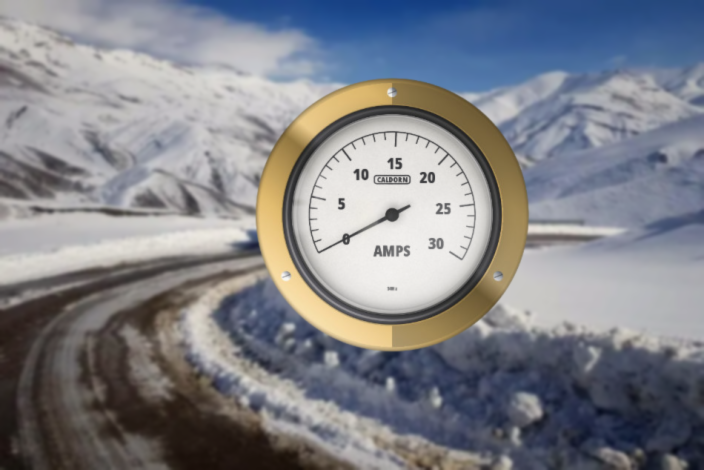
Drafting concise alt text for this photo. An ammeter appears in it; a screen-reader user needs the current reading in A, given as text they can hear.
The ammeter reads 0 A
